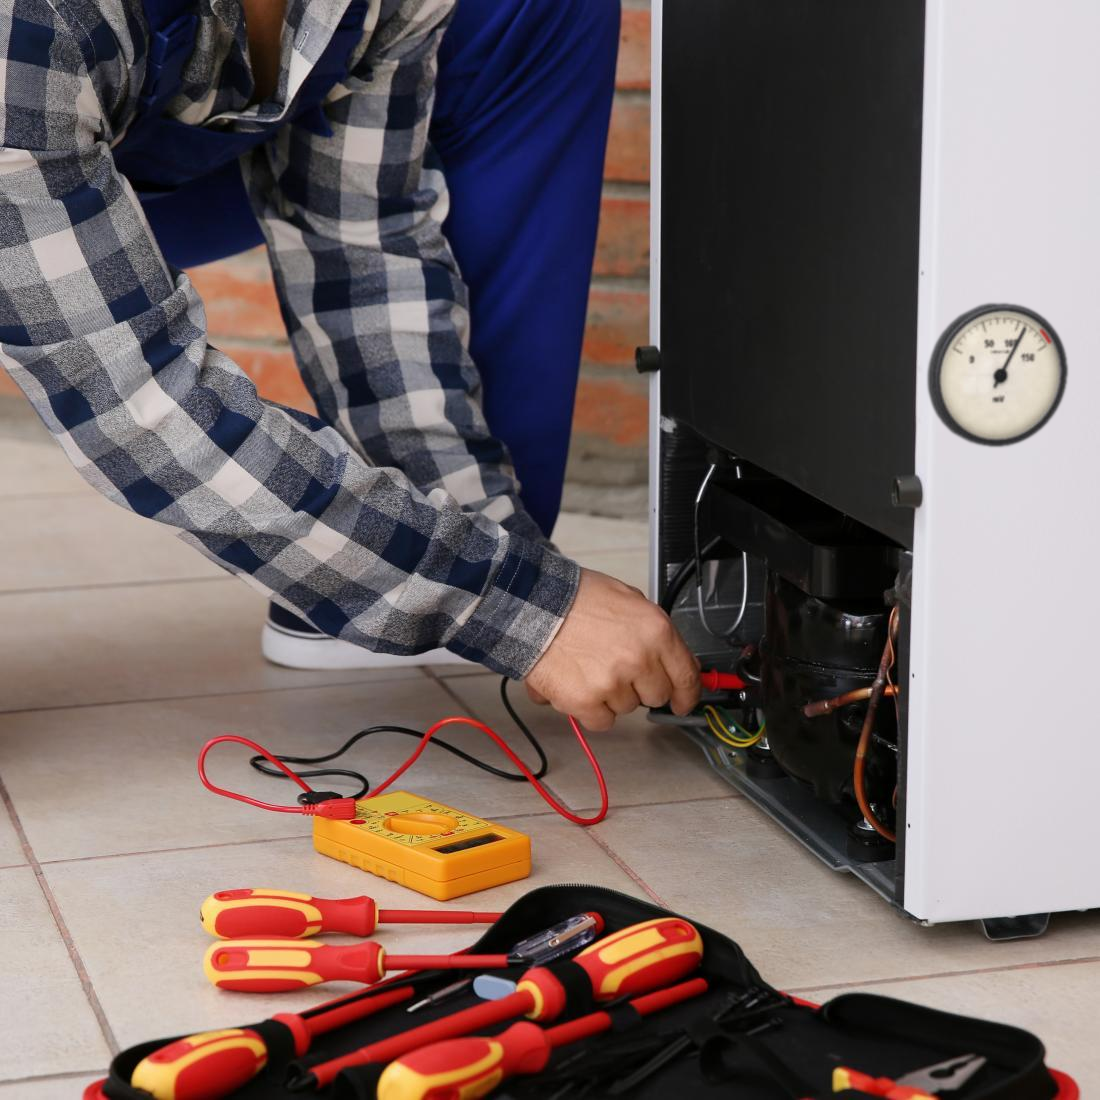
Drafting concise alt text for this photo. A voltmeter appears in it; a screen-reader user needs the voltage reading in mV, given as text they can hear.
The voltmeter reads 110 mV
